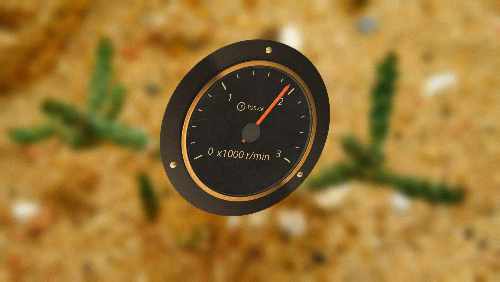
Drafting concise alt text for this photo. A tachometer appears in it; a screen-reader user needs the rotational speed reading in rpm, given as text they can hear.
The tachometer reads 1900 rpm
